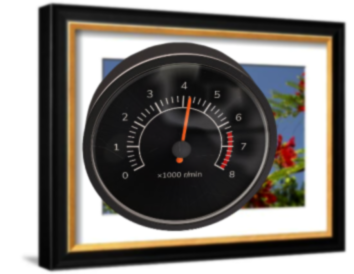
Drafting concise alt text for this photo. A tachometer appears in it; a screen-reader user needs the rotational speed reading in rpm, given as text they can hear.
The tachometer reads 4200 rpm
